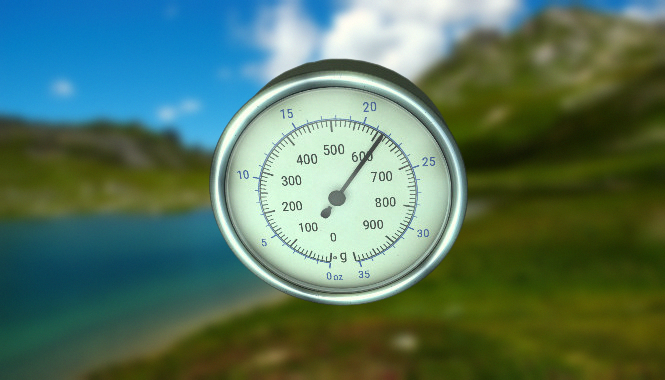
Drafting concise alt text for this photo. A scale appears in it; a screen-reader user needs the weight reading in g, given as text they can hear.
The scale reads 610 g
